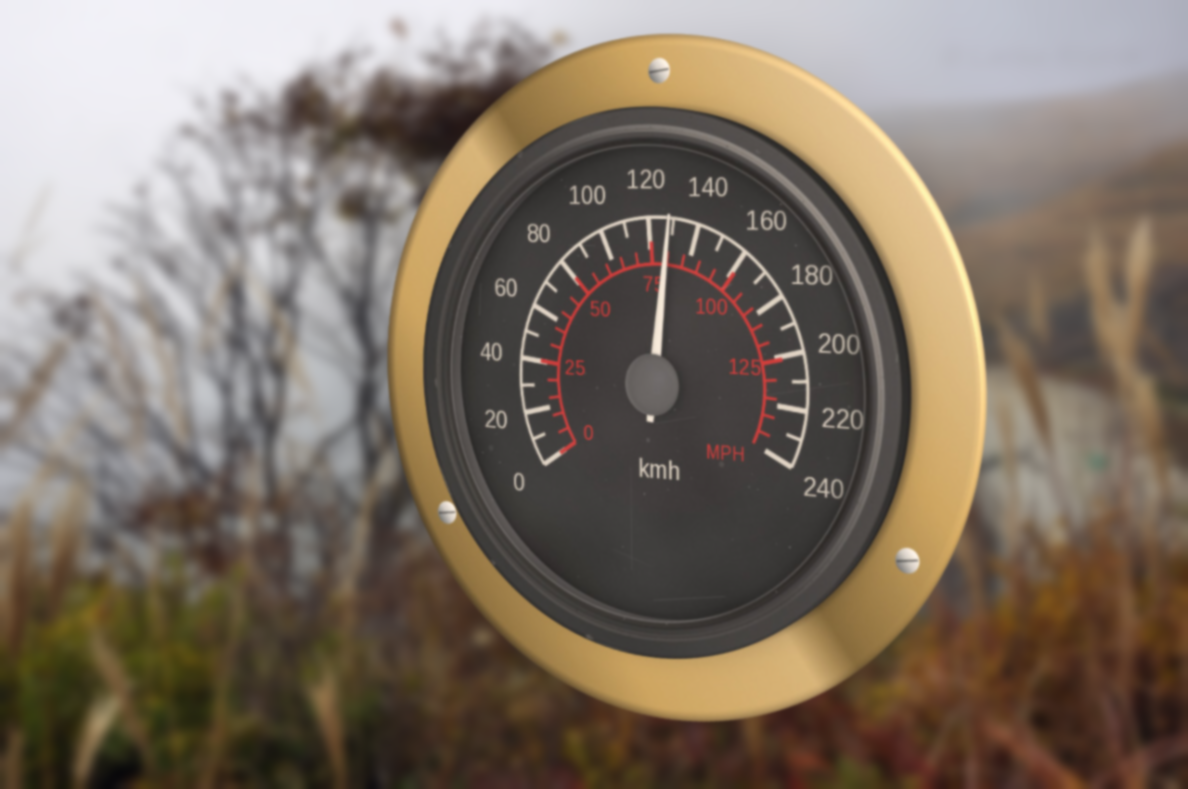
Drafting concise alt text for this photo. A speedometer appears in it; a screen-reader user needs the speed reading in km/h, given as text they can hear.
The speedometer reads 130 km/h
